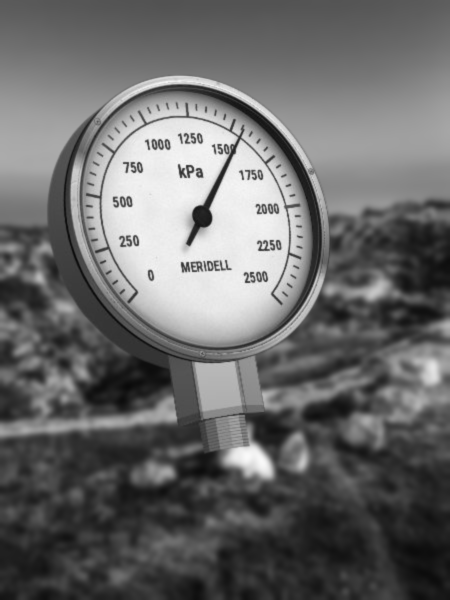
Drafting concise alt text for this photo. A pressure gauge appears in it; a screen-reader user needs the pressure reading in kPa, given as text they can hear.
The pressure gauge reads 1550 kPa
